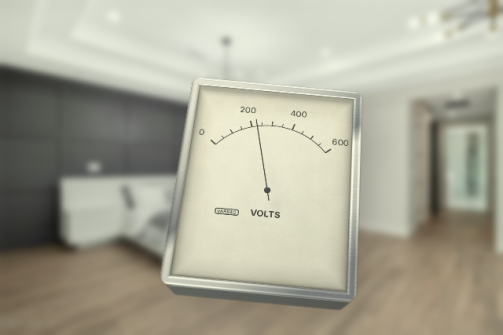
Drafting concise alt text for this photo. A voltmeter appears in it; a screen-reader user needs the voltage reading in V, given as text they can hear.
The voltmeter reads 225 V
